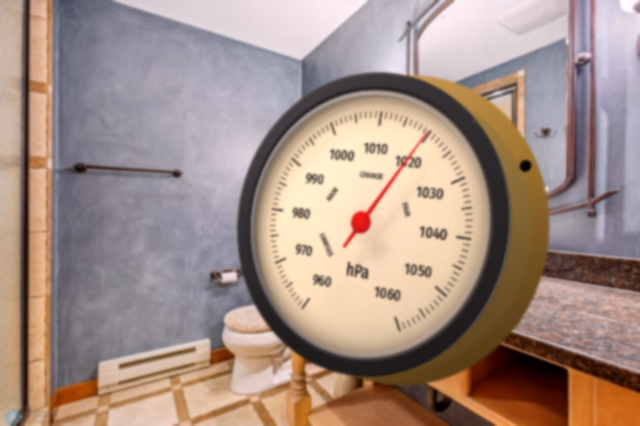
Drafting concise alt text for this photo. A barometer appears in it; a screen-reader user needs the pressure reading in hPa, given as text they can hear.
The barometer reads 1020 hPa
